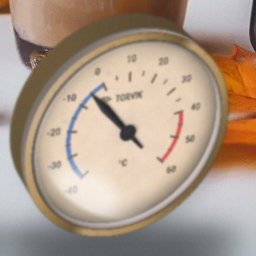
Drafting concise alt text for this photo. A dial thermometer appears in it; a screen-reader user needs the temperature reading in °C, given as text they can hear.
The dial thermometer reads -5 °C
